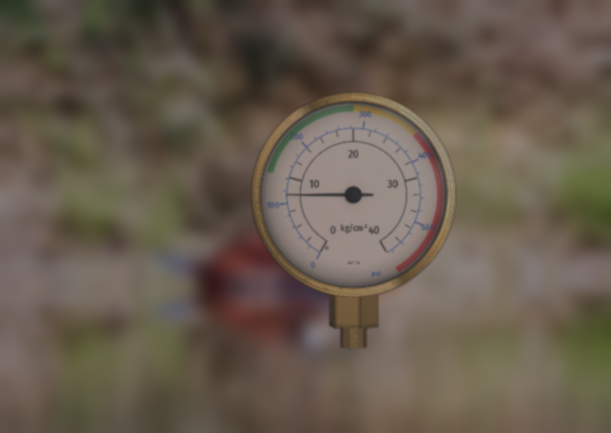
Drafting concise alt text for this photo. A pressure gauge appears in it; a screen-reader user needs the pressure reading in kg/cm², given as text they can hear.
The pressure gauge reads 8 kg/cm²
